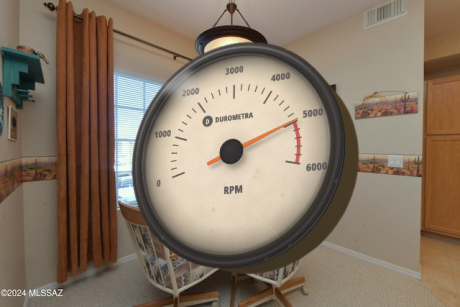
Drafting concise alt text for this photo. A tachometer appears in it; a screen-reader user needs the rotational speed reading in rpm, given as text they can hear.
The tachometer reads 5000 rpm
